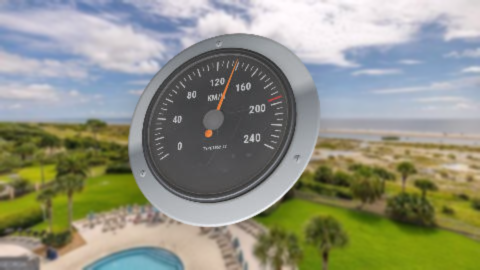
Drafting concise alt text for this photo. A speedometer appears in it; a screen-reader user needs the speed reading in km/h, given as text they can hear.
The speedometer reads 140 km/h
